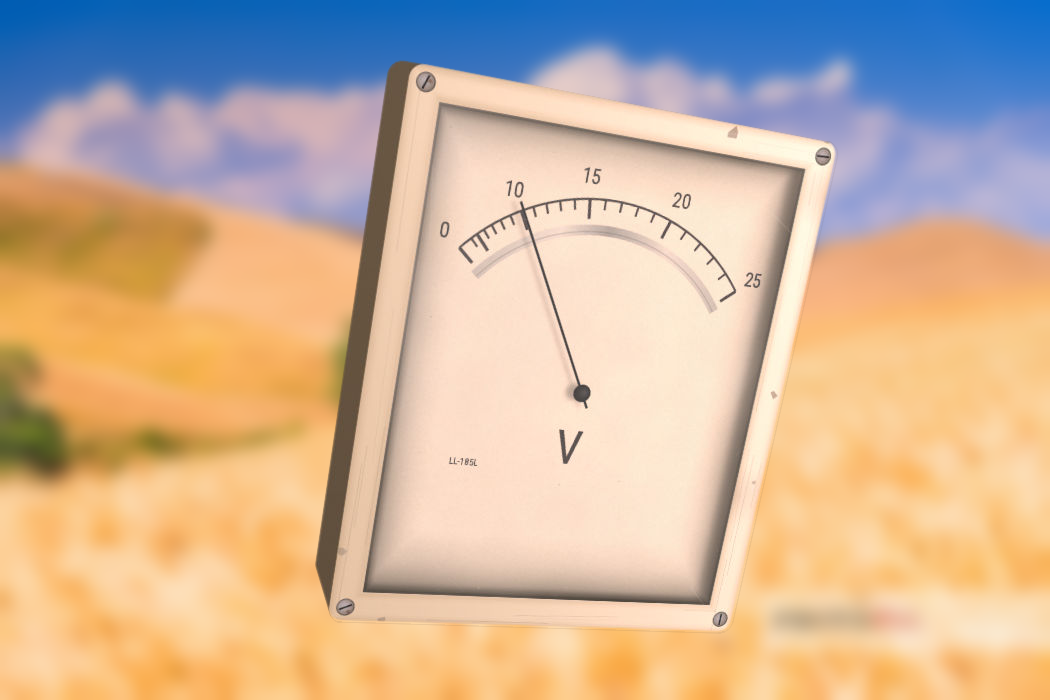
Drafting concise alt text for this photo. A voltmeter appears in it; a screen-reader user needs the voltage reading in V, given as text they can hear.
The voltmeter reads 10 V
